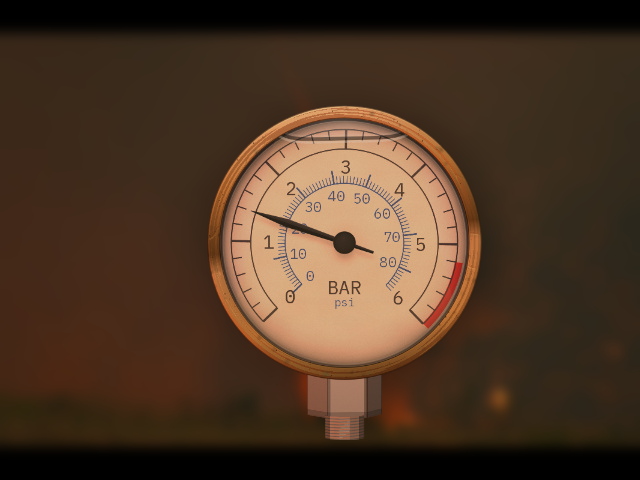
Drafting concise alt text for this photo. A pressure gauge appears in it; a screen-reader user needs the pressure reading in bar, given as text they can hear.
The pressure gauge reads 1.4 bar
